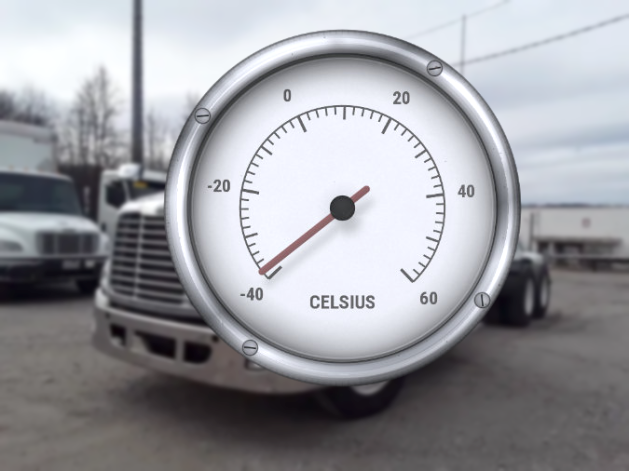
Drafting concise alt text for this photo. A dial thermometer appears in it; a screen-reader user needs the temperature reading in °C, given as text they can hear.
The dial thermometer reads -38 °C
